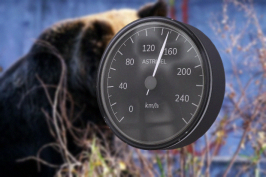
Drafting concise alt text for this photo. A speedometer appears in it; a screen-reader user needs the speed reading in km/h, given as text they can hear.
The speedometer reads 150 km/h
